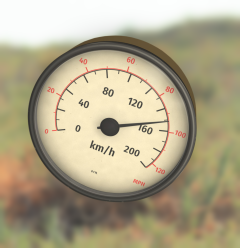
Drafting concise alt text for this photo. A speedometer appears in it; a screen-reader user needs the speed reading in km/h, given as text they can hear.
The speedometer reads 150 km/h
